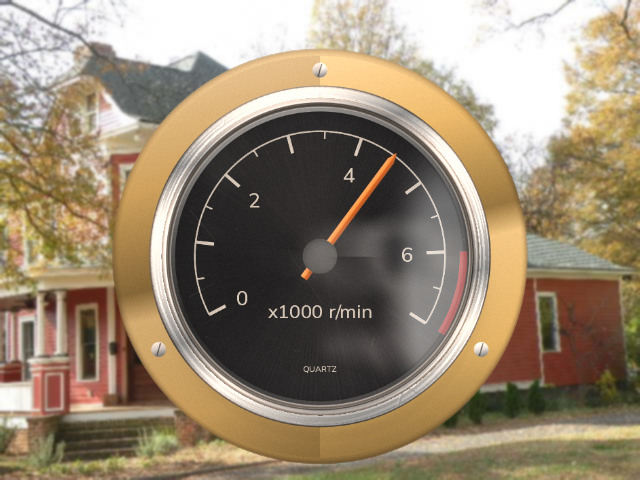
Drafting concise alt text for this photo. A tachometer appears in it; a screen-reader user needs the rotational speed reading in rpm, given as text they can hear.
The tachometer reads 4500 rpm
